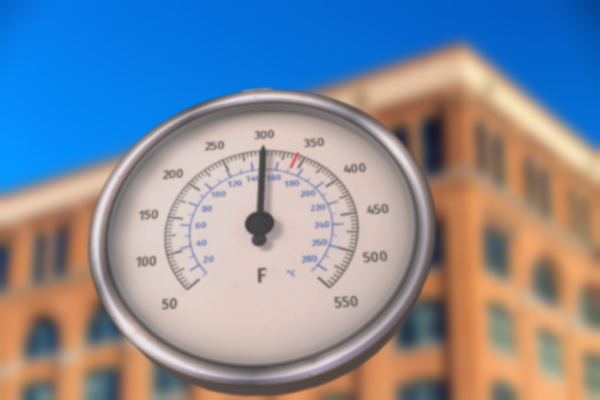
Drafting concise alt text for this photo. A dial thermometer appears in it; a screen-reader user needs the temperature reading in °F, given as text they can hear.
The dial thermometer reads 300 °F
